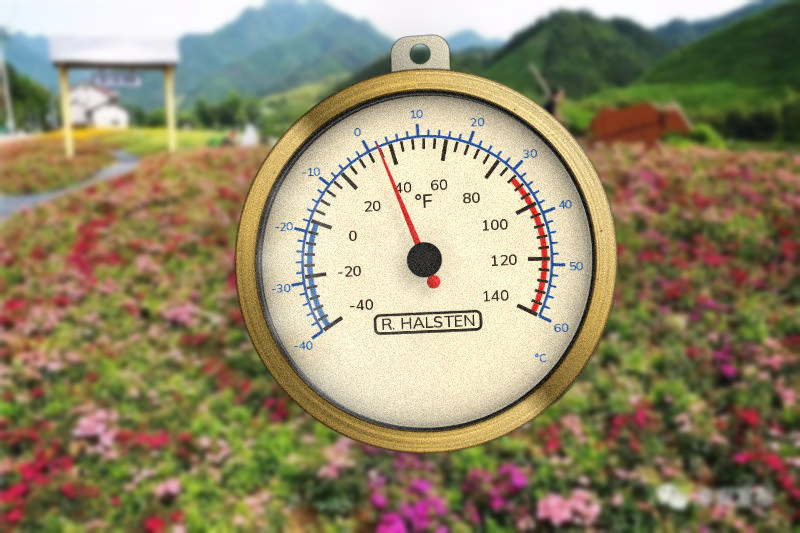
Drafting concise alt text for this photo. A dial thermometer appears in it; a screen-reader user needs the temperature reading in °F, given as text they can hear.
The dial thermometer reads 36 °F
